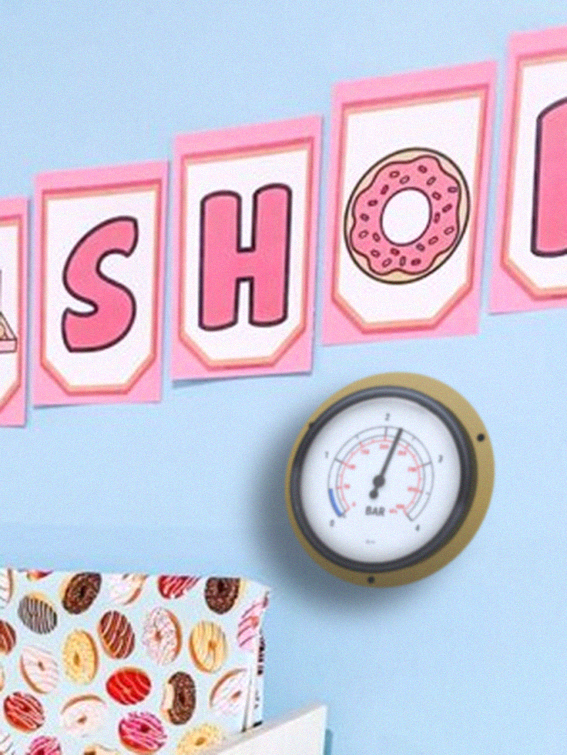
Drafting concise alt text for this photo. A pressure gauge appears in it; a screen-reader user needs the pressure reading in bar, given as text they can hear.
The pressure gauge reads 2.25 bar
